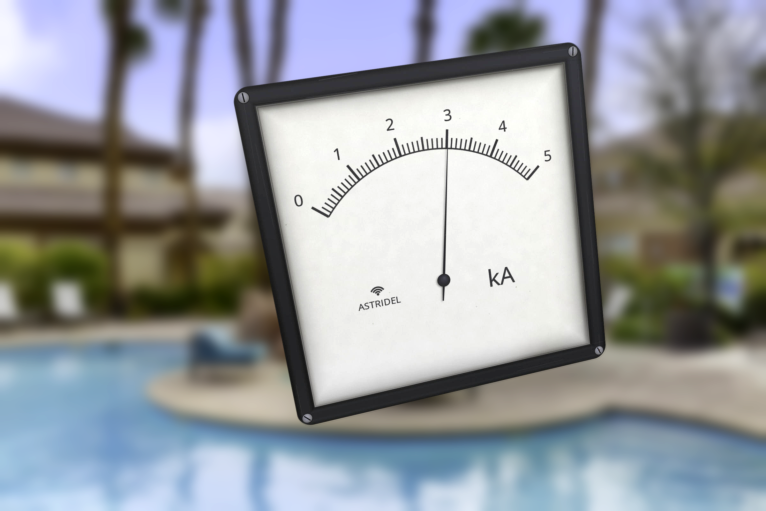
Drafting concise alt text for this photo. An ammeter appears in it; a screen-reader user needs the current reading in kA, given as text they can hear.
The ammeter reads 3 kA
